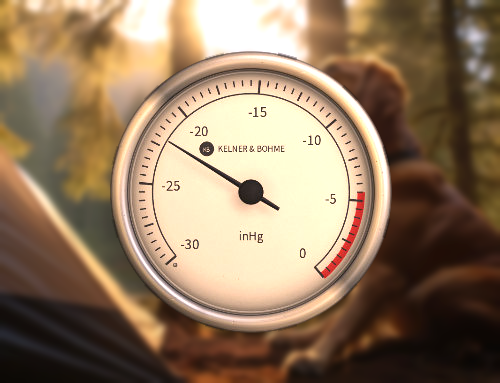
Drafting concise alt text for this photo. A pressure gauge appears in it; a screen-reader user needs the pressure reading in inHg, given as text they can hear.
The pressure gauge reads -22 inHg
